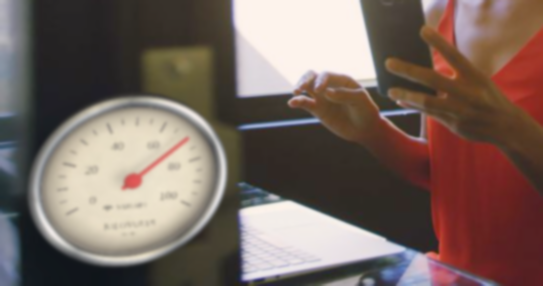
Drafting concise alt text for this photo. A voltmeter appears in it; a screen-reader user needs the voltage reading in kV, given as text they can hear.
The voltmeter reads 70 kV
